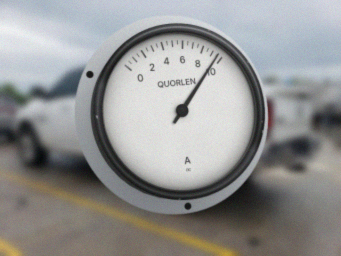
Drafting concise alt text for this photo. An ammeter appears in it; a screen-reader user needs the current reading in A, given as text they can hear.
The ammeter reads 9.5 A
